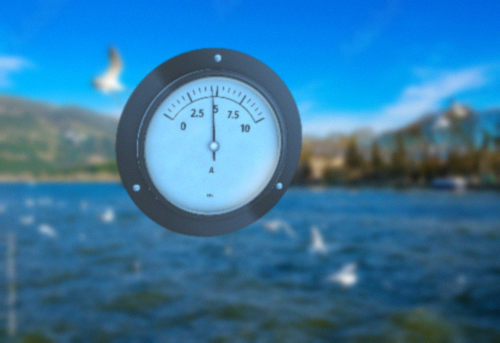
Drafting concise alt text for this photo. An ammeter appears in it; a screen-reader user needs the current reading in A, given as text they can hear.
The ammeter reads 4.5 A
